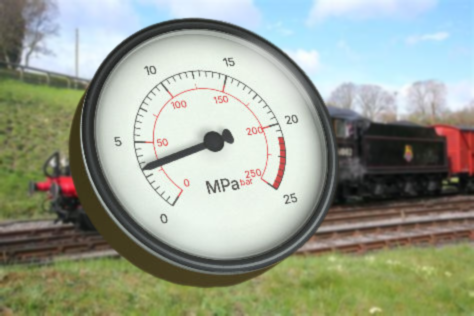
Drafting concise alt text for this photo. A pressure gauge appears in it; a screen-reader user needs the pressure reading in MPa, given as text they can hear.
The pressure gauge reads 3 MPa
